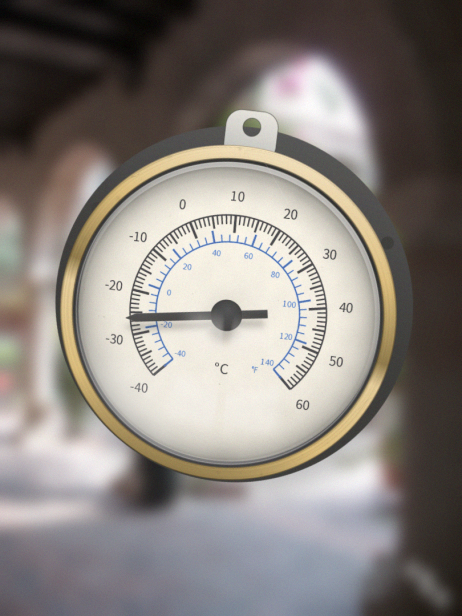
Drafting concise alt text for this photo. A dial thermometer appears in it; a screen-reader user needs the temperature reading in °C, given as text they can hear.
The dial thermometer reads -26 °C
